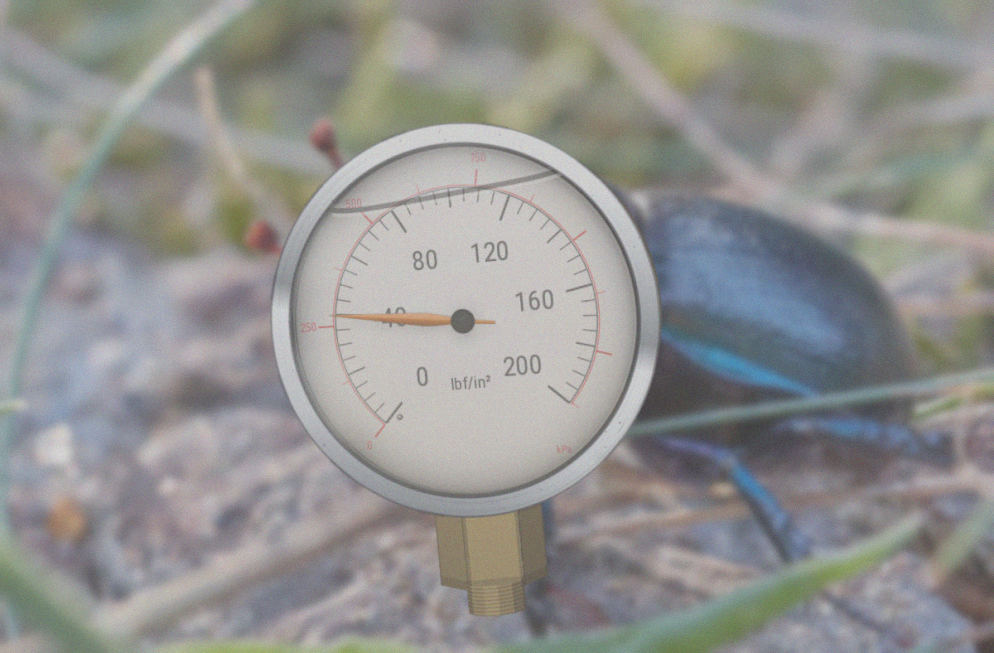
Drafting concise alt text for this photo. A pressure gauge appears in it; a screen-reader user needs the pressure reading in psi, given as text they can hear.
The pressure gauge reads 40 psi
